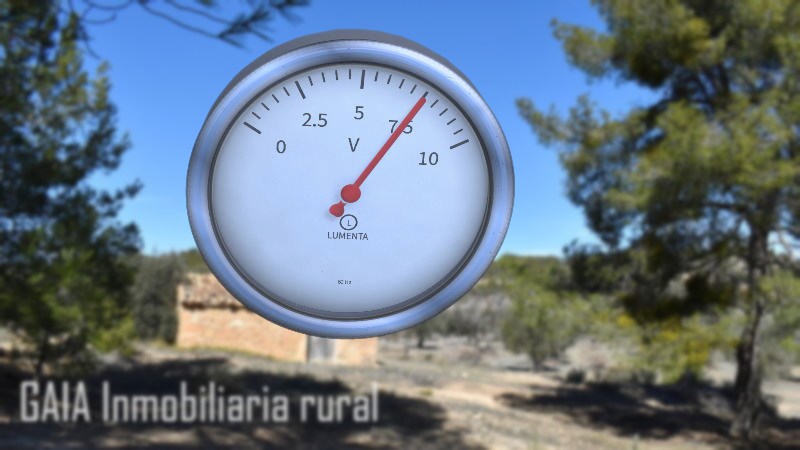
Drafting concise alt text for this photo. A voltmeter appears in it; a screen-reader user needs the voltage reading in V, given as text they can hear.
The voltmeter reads 7.5 V
